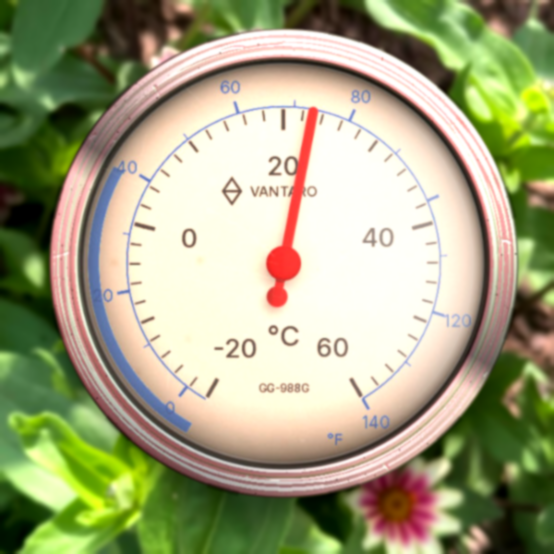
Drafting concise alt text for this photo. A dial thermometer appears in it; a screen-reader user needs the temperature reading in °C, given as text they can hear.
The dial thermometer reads 23 °C
